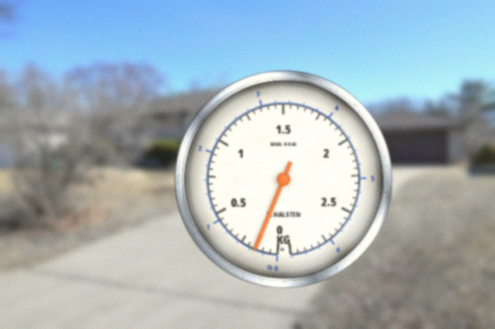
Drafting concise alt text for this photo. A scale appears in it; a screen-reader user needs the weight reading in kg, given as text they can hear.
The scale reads 0.15 kg
